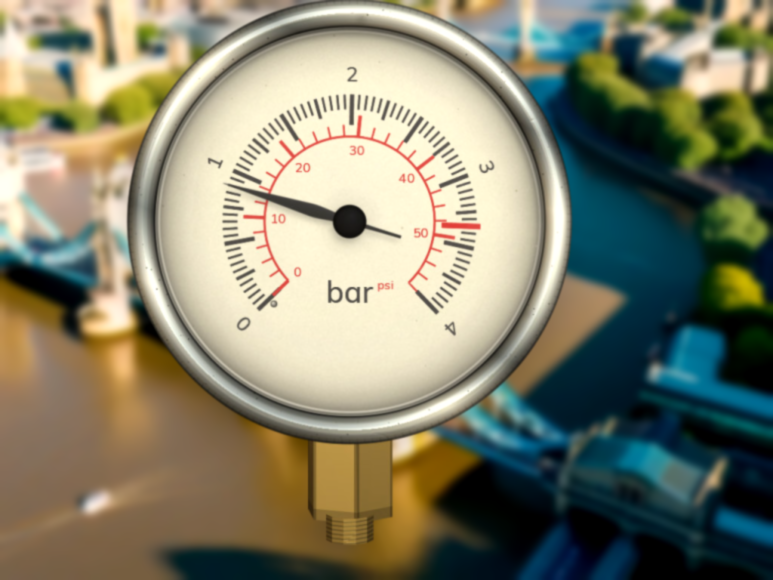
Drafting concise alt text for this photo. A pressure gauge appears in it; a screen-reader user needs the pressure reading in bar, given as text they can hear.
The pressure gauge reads 0.9 bar
